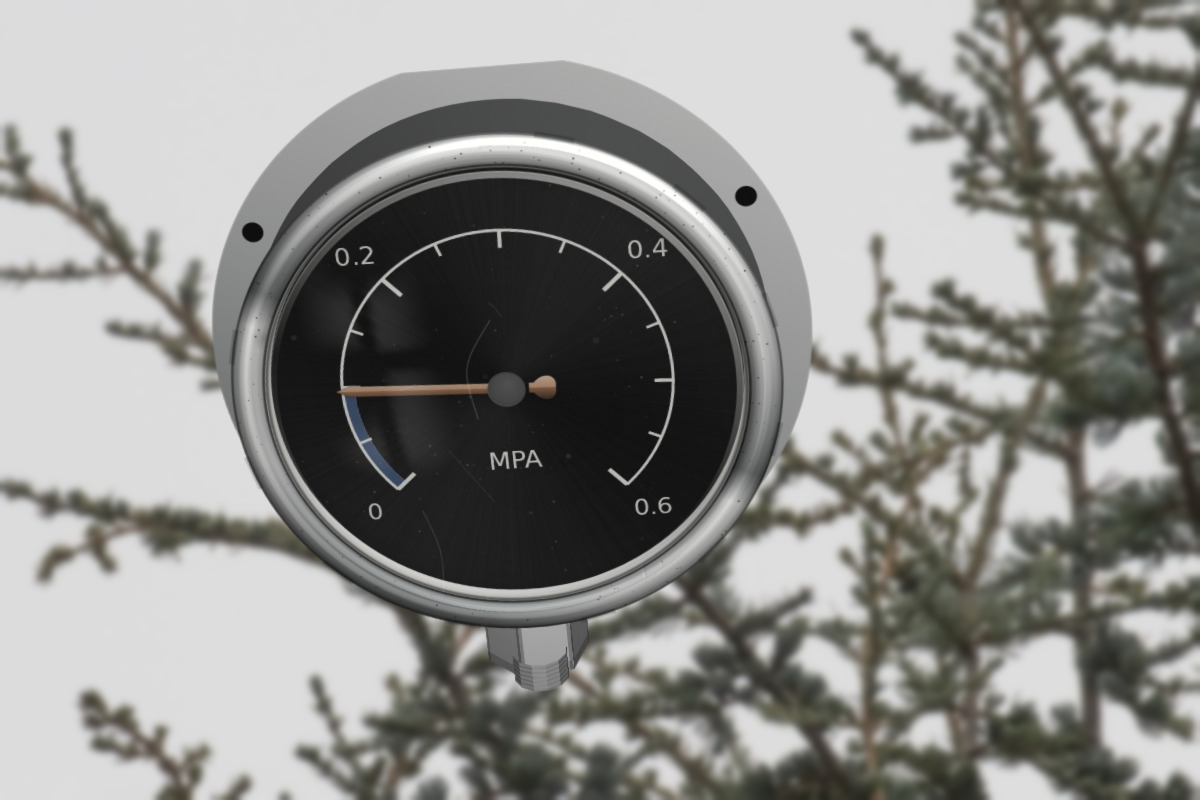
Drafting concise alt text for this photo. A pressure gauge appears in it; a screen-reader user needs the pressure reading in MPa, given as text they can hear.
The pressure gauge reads 0.1 MPa
